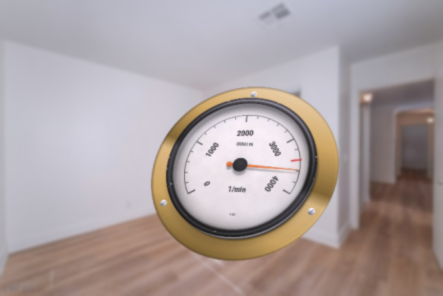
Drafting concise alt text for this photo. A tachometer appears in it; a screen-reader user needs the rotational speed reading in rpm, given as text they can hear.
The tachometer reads 3600 rpm
